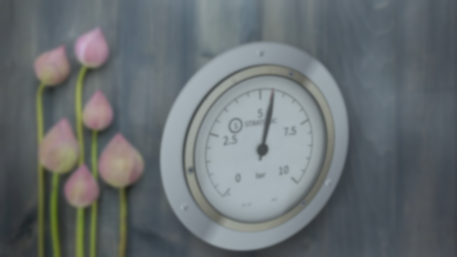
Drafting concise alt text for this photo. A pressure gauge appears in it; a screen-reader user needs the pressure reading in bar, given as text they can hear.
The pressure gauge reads 5.5 bar
